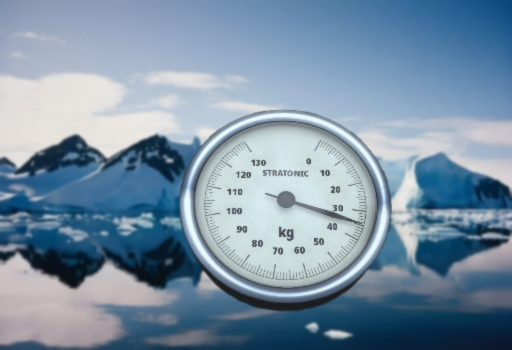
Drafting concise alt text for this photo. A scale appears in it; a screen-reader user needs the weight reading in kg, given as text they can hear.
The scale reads 35 kg
